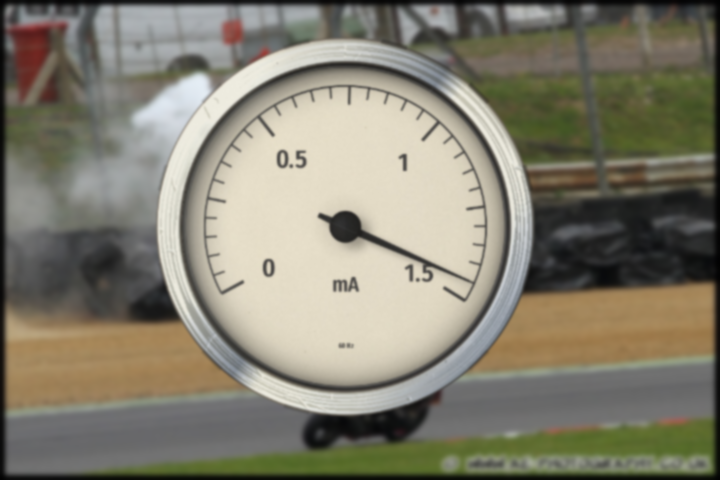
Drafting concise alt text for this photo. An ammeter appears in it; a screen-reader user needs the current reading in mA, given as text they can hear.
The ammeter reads 1.45 mA
